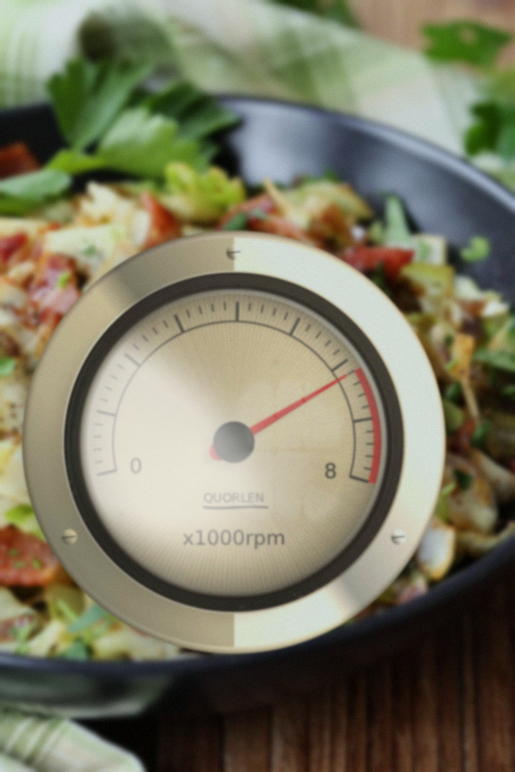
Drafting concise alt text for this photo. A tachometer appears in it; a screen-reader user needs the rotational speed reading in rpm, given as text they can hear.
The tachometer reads 6200 rpm
